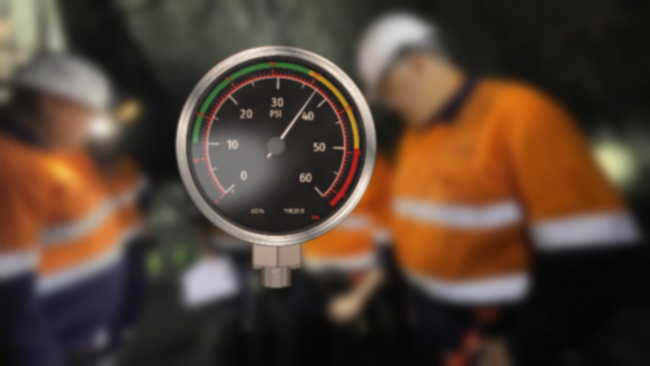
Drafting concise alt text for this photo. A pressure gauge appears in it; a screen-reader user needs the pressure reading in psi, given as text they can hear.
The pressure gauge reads 37.5 psi
